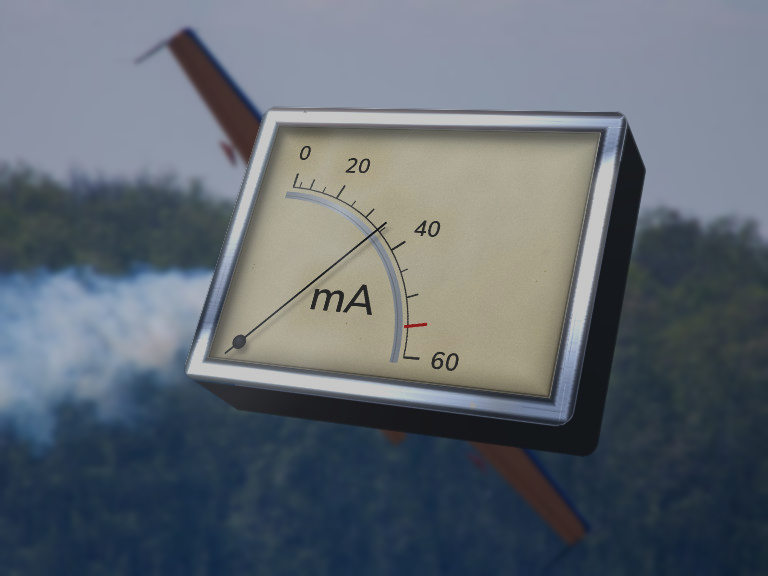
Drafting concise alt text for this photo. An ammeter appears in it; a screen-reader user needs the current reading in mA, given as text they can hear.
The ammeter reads 35 mA
